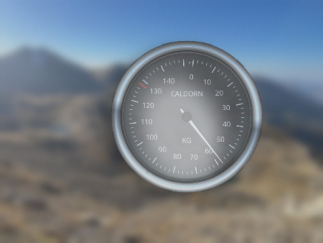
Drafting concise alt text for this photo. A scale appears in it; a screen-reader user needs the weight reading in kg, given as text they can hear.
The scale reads 58 kg
